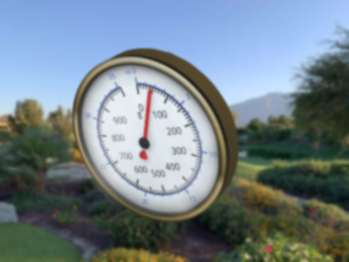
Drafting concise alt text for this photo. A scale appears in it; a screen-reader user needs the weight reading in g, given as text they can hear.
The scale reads 50 g
